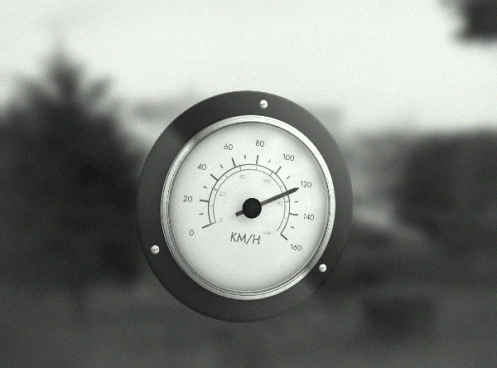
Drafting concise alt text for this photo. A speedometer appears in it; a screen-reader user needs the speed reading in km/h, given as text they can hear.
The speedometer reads 120 km/h
